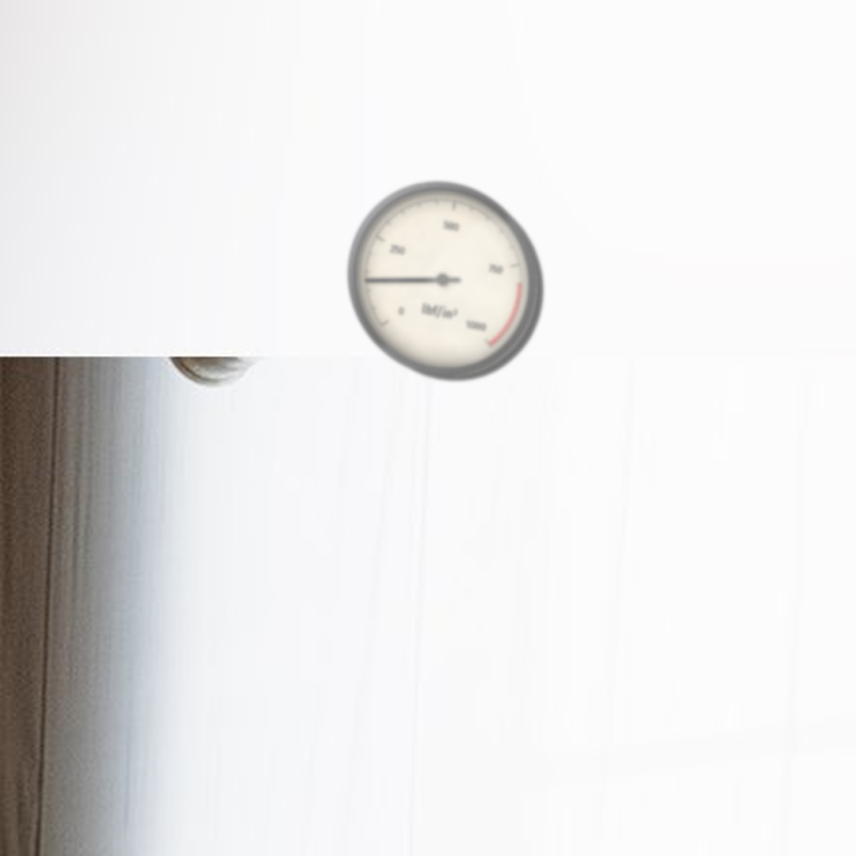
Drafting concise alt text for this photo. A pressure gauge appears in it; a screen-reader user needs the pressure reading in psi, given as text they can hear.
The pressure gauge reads 125 psi
